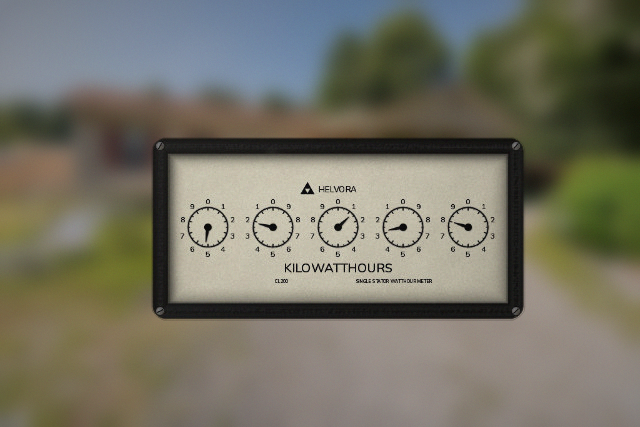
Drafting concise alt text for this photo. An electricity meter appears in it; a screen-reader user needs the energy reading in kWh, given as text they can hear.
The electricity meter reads 52128 kWh
